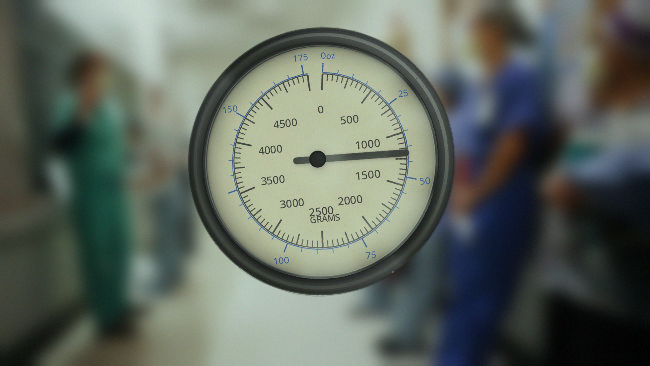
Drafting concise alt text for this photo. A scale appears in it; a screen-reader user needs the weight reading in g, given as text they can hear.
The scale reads 1200 g
